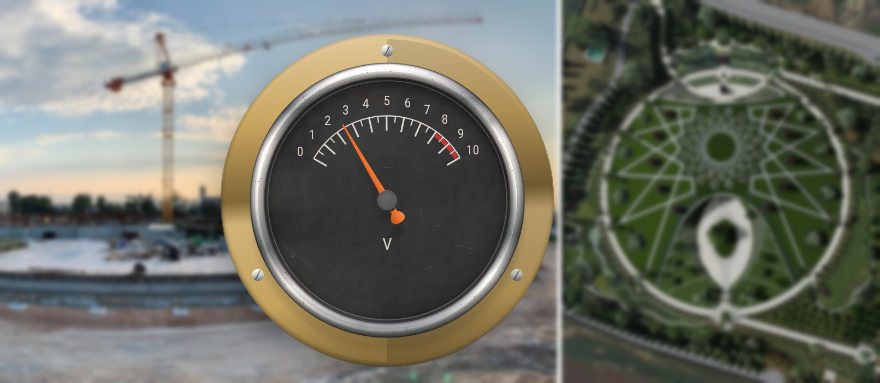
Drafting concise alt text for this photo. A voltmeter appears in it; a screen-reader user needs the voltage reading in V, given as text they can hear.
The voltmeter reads 2.5 V
